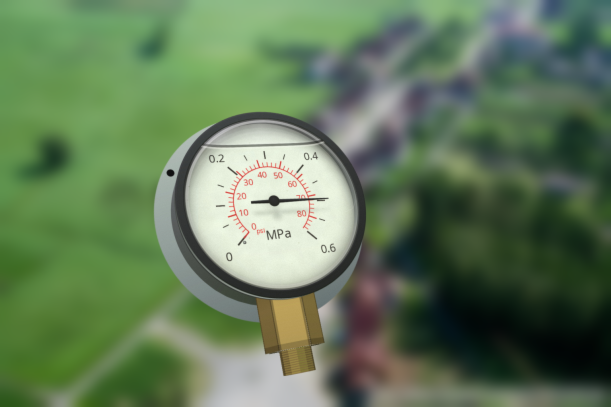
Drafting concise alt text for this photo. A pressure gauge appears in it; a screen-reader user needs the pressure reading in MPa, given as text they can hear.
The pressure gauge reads 0.5 MPa
